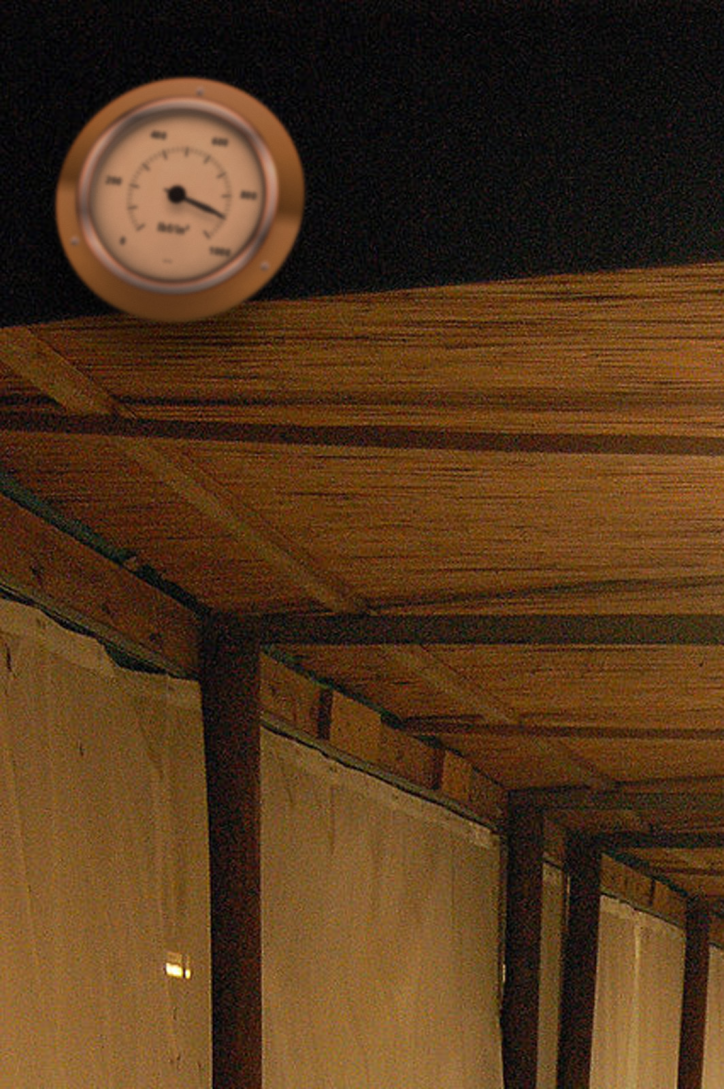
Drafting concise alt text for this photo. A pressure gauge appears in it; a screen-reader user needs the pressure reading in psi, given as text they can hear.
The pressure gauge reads 900 psi
